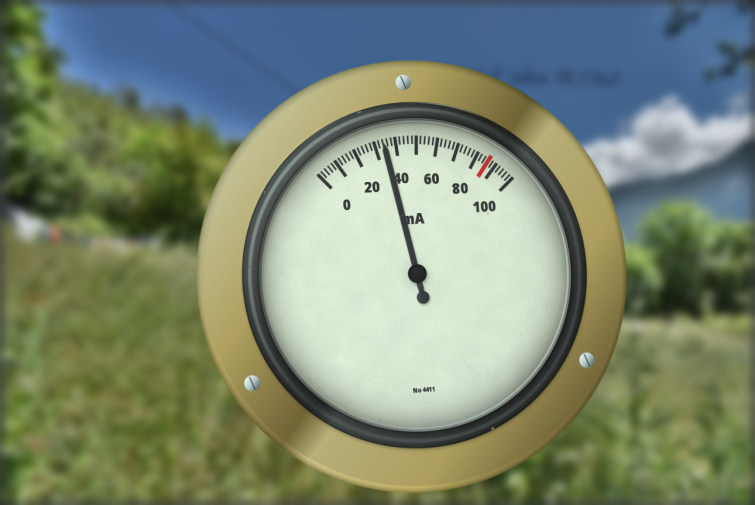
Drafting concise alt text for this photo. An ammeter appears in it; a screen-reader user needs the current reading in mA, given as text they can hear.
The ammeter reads 34 mA
